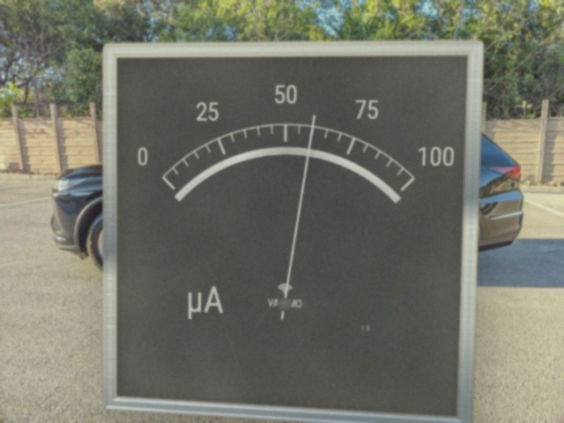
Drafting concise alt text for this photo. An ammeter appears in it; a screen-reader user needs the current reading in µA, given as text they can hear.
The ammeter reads 60 µA
